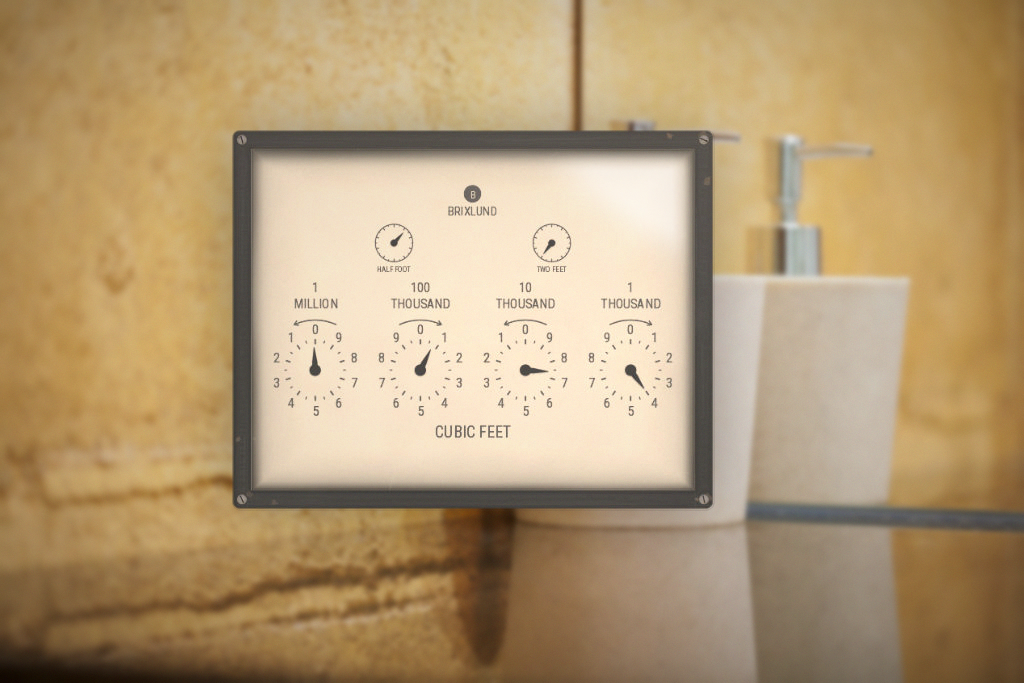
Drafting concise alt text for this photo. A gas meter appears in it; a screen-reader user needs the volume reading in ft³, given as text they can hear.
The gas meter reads 7400 ft³
